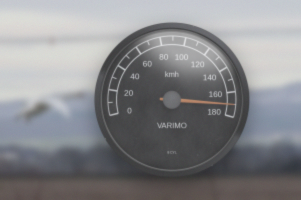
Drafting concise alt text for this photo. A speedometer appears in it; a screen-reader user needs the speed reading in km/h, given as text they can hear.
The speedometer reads 170 km/h
